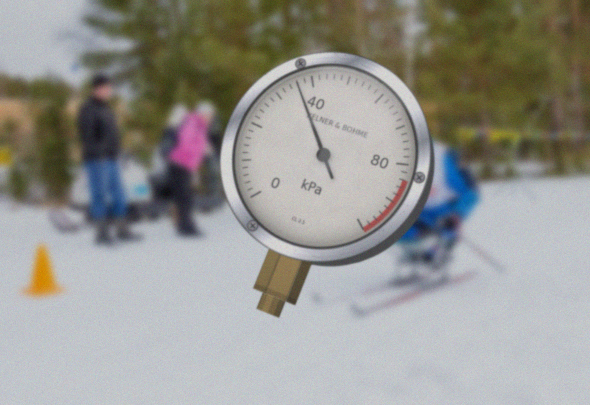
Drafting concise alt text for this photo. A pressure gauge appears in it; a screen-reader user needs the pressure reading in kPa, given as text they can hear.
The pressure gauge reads 36 kPa
